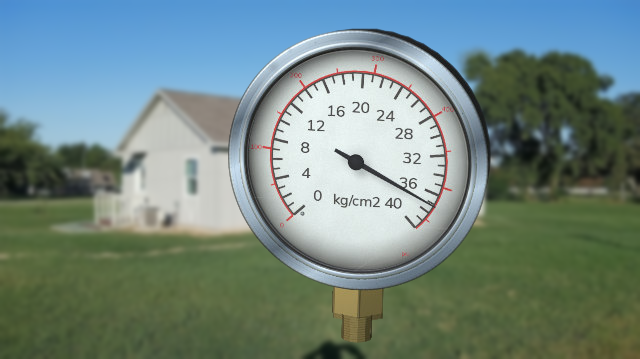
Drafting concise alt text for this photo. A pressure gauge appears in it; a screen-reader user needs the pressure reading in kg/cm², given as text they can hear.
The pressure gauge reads 37 kg/cm²
